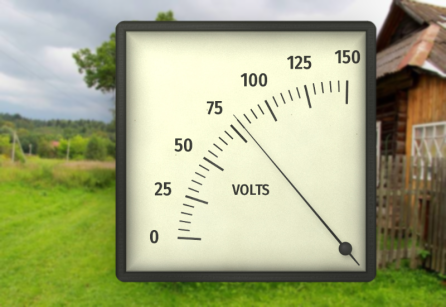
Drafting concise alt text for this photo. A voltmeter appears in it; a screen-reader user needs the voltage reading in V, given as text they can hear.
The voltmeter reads 80 V
